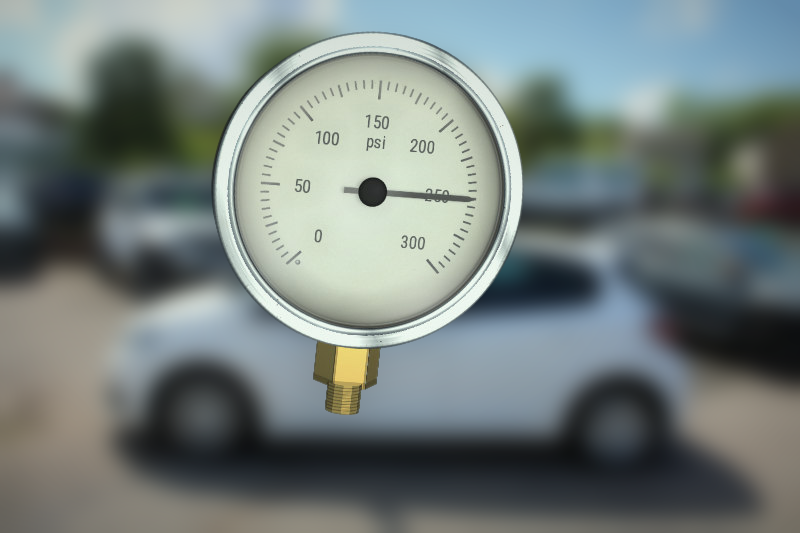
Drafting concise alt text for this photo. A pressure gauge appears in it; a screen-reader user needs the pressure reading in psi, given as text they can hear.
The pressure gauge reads 250 psi
